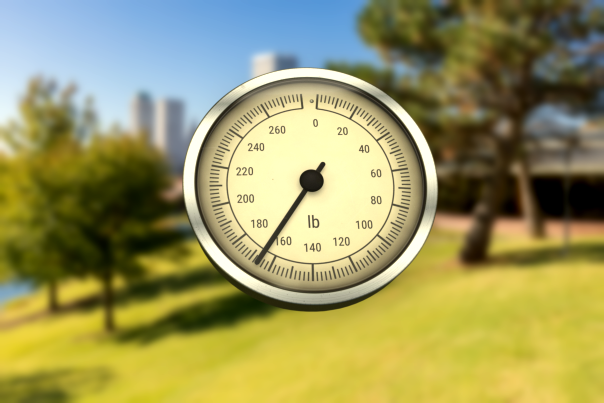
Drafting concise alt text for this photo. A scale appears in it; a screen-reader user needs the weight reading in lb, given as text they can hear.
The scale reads 166 lb
